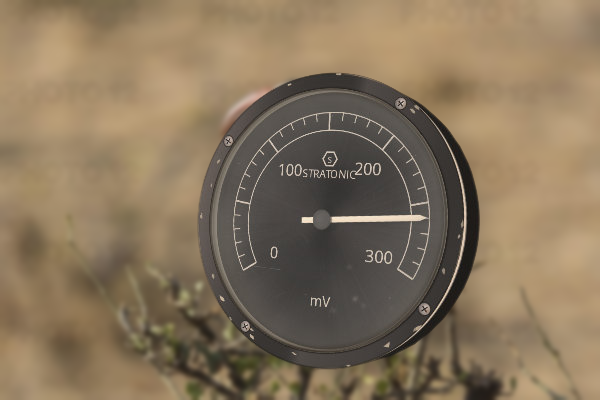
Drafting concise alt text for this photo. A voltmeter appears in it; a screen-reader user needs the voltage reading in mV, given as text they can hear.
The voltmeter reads 260 mV
